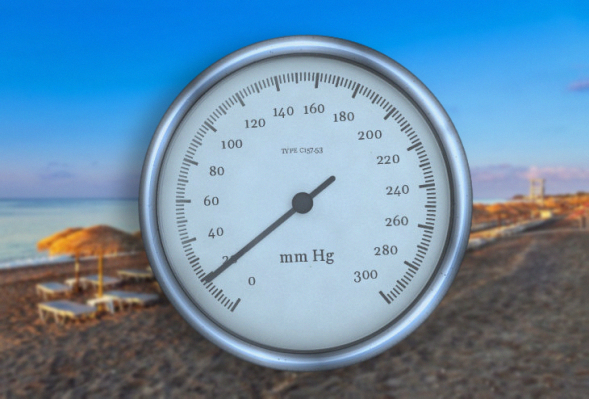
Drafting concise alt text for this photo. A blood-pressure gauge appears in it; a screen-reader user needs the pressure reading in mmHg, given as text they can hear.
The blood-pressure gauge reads 18 mmHg
